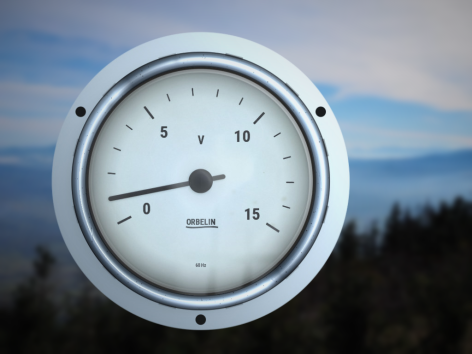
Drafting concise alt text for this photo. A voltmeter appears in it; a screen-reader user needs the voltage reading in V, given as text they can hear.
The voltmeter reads 1 V
